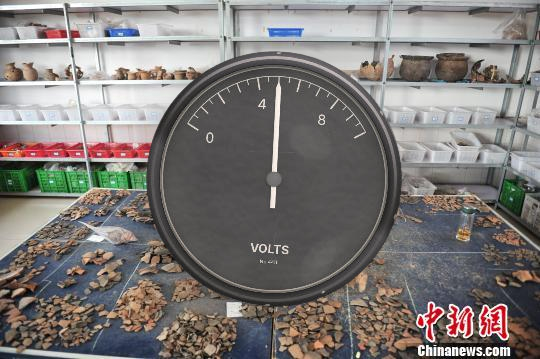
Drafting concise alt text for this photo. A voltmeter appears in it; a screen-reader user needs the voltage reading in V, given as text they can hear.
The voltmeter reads 5 V
